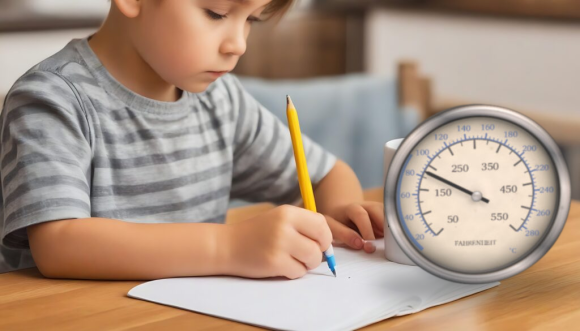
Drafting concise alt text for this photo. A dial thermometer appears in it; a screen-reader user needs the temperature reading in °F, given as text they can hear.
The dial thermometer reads 187.5 °F
